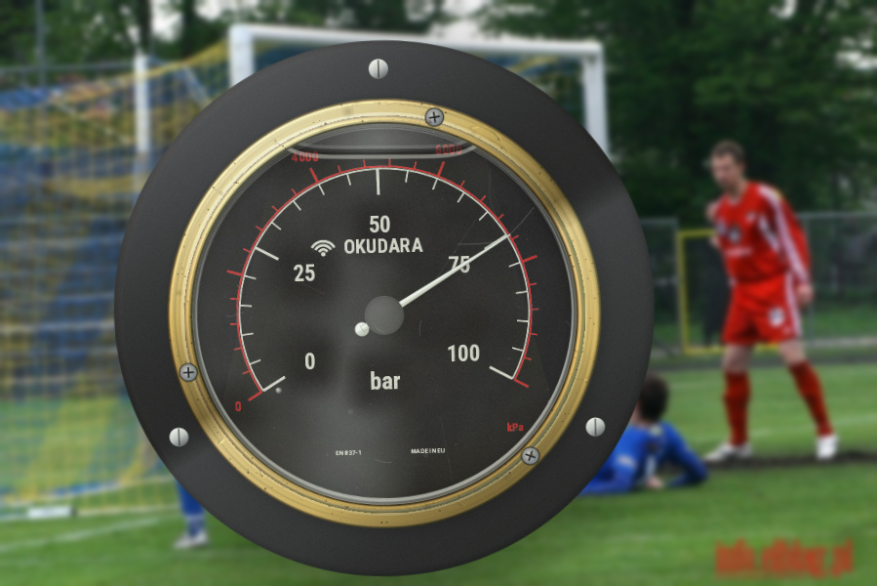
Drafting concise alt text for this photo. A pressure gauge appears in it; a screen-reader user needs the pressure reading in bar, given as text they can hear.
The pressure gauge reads 75 bar
